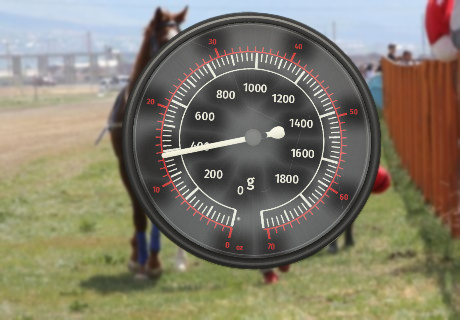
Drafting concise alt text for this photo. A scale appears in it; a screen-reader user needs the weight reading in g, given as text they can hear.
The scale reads 380 g
